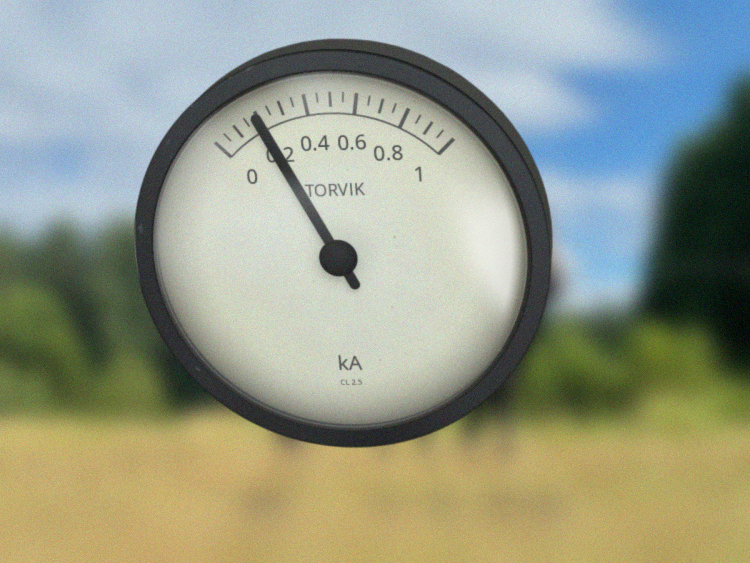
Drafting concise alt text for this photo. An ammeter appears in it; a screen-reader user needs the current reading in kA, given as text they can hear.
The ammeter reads 0.2 kA
